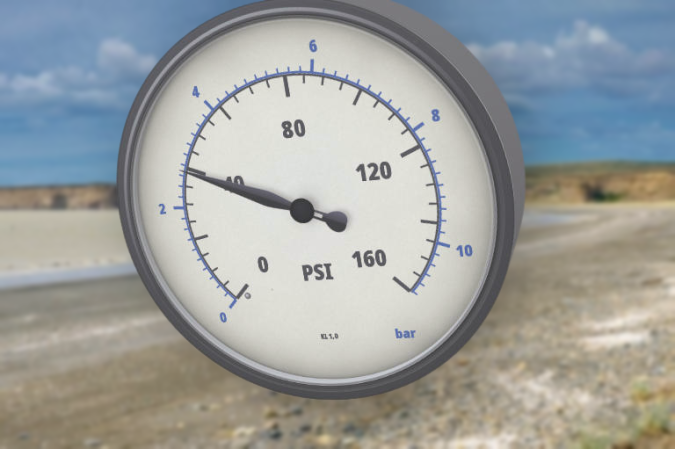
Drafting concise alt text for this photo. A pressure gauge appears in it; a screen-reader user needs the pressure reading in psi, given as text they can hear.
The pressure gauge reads 40 psi
